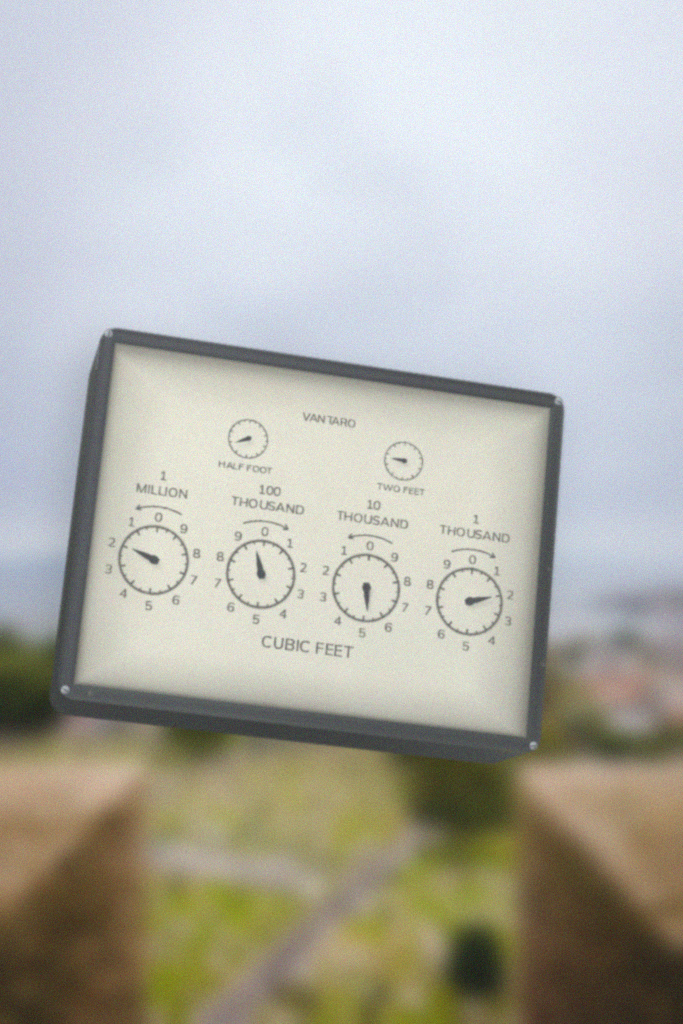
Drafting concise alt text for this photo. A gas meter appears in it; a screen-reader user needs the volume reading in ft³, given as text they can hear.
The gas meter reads 195200 ft³
